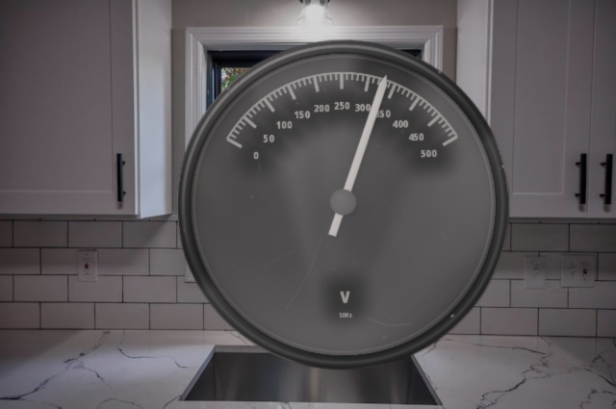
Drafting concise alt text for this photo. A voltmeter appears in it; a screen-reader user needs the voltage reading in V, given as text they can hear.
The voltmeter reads 330 V
